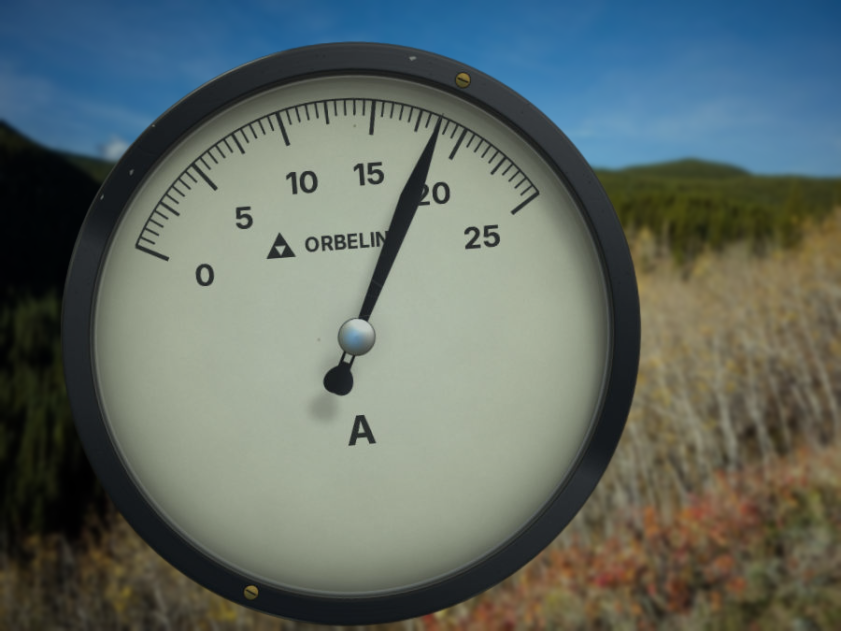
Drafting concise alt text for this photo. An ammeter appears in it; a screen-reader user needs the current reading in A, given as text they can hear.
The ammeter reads 18.5 A
